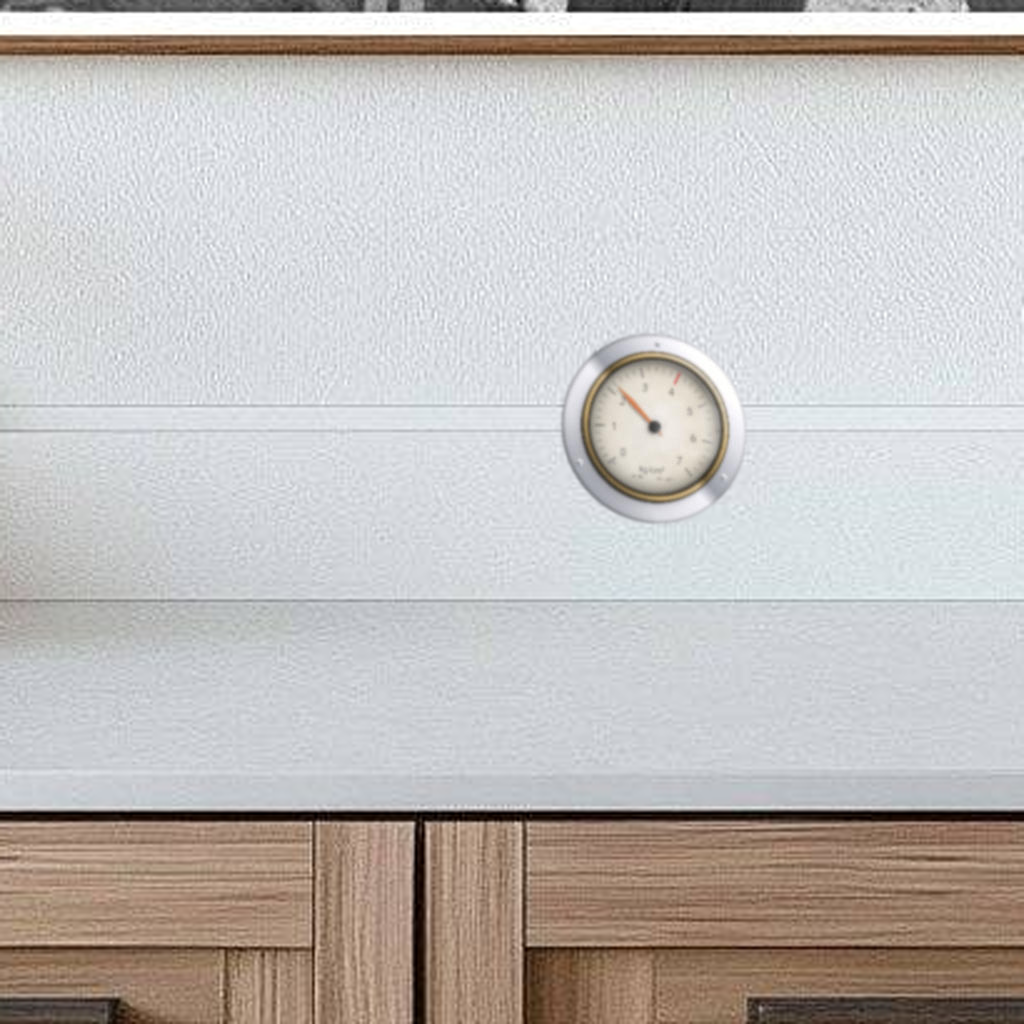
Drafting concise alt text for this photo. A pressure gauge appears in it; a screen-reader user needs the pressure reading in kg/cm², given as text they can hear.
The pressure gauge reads 2.2 kg/cm²
